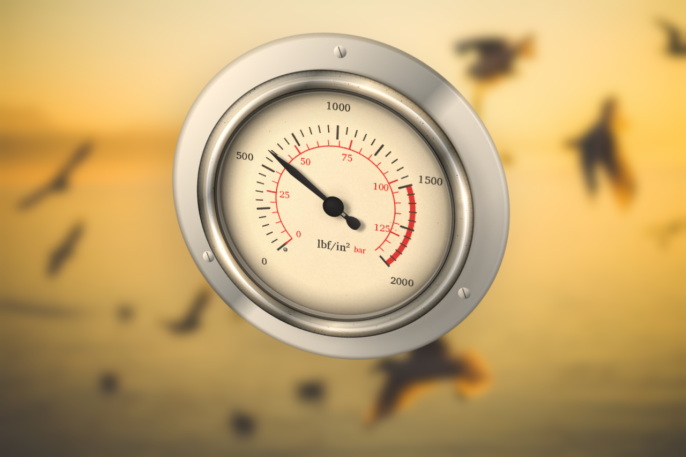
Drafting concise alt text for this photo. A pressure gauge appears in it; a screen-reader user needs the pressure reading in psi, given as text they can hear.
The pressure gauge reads 600 psi
